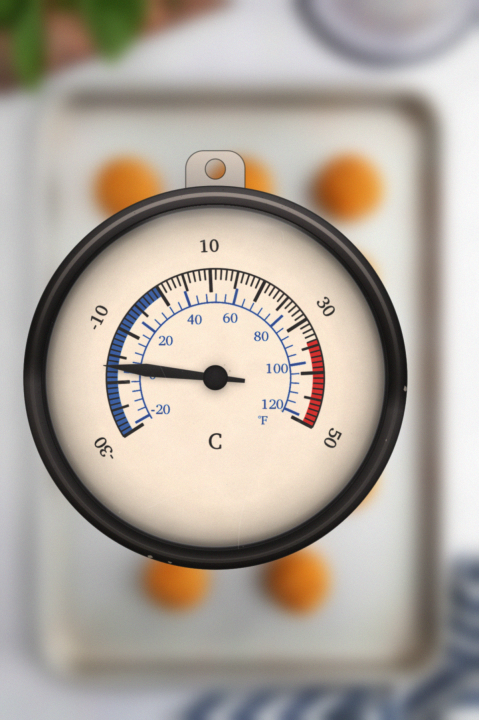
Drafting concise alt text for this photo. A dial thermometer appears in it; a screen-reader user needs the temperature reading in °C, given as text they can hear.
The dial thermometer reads -17 °C
